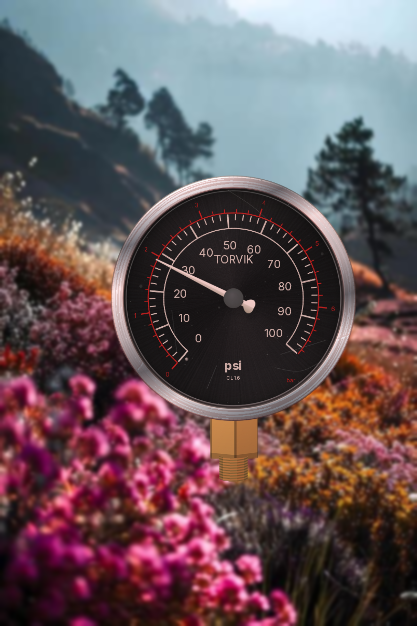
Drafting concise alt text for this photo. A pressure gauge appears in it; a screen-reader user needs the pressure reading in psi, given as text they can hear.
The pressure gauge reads 28 psi
